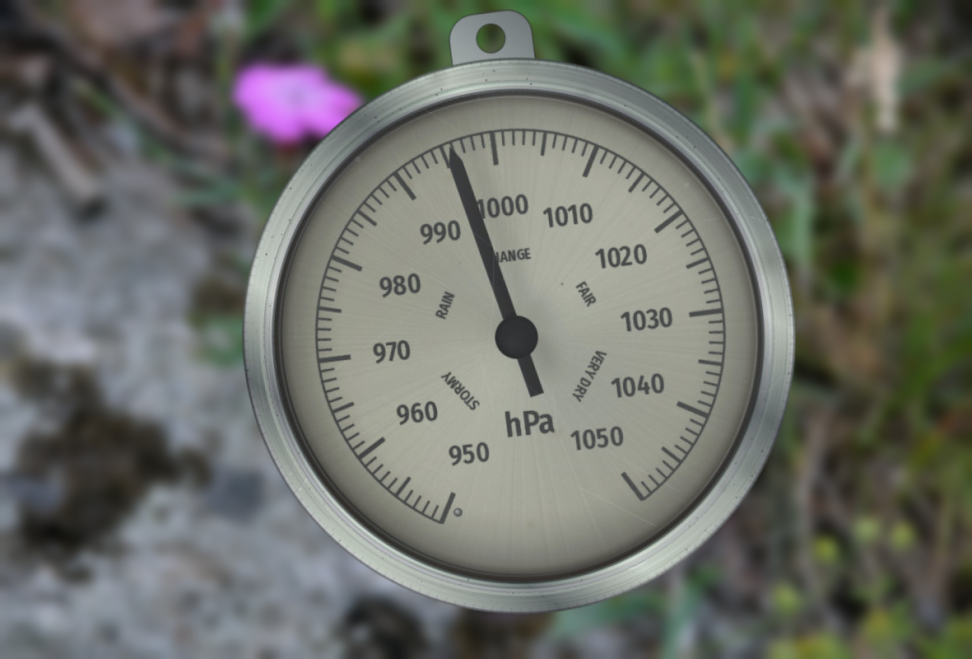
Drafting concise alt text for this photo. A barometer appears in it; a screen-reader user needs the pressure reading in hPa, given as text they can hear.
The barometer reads 996 hPa
